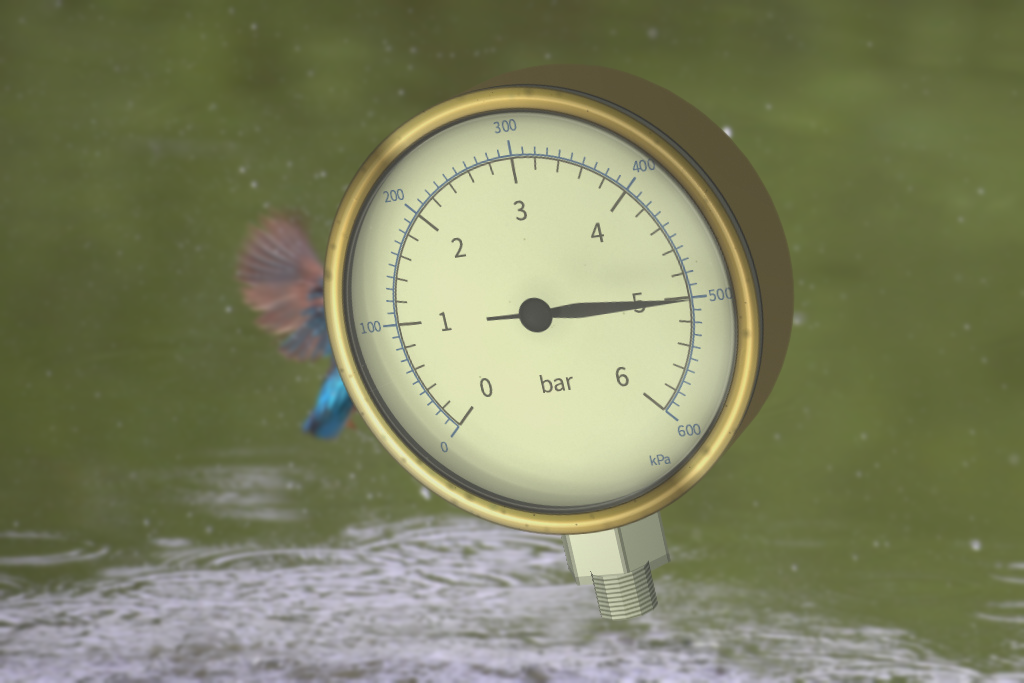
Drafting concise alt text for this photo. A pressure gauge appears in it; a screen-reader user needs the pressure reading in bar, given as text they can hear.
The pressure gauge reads 5 bar
